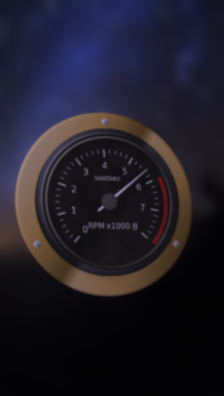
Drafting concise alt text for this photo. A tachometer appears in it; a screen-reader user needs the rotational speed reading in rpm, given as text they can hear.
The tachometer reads 5600 rpm
